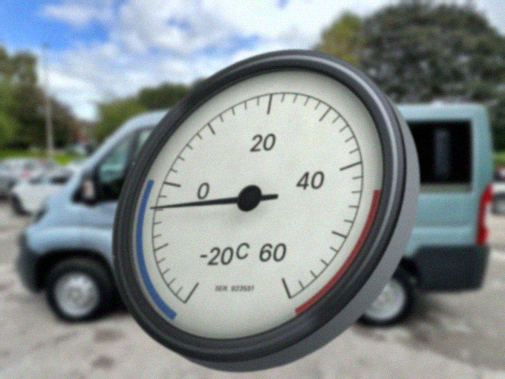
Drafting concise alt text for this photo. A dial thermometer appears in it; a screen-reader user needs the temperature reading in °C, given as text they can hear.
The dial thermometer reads -4 °C
